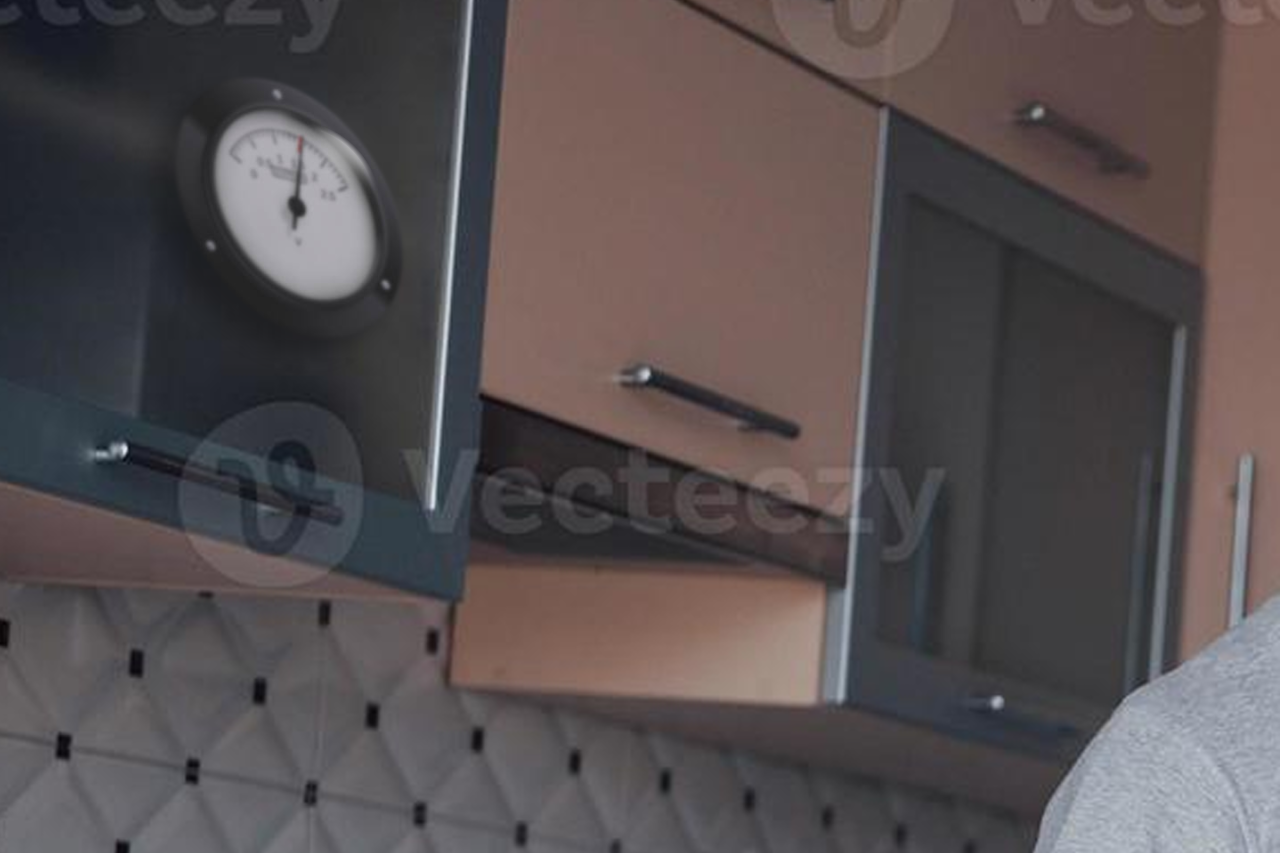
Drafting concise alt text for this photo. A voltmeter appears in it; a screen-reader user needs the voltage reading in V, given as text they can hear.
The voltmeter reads 1.5 V
